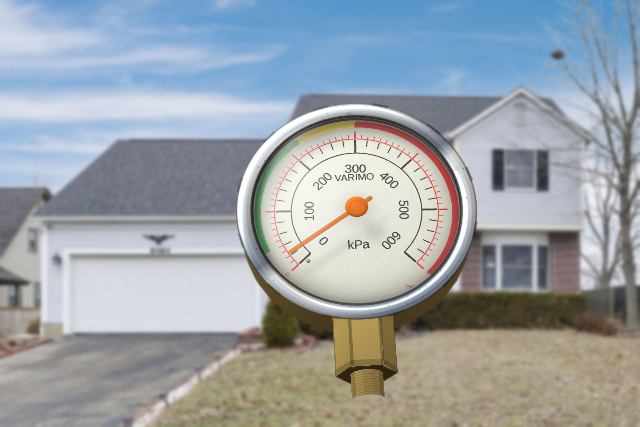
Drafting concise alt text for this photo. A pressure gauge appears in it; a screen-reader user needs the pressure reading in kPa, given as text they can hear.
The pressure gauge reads 20 kPa
